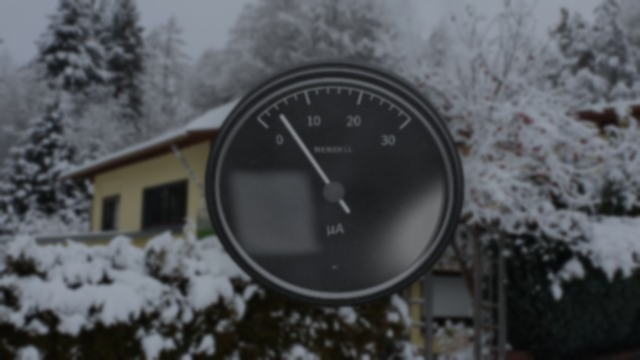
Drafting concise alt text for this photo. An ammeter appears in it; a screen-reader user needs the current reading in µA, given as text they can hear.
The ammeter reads 4 µA
